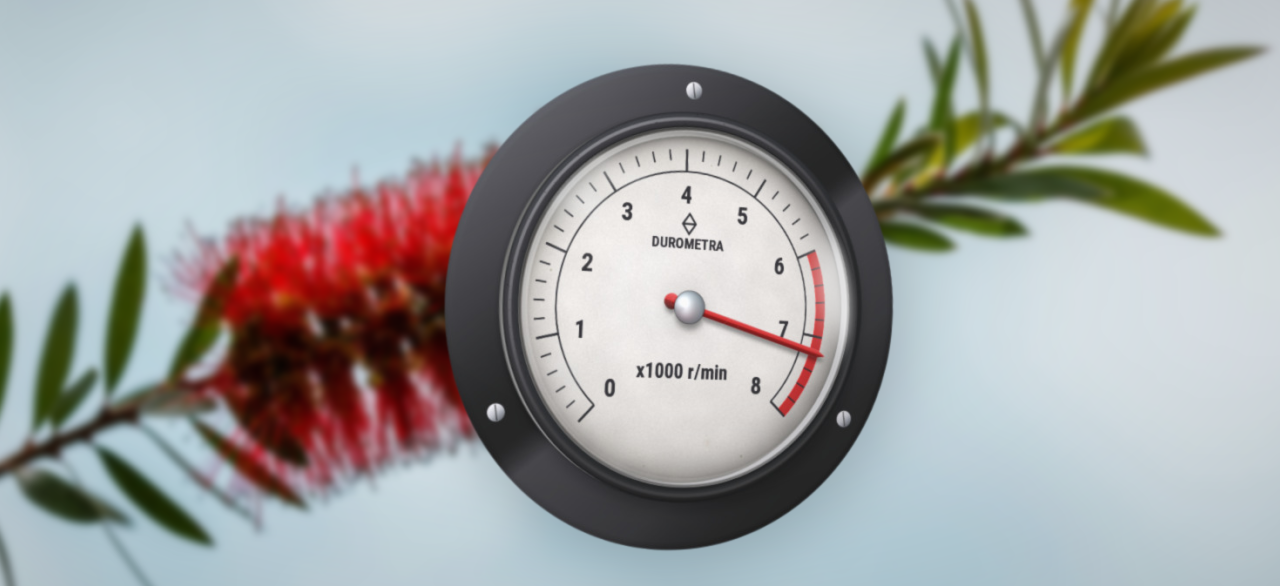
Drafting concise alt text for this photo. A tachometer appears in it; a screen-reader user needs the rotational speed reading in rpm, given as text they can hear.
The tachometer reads 7200 rpm
